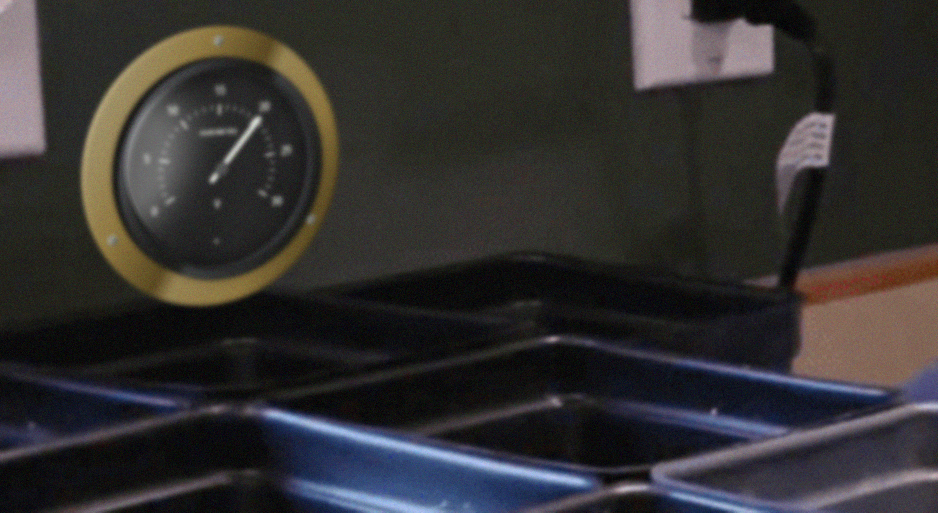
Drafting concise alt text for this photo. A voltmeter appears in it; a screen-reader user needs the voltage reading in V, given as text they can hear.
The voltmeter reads 20 V
